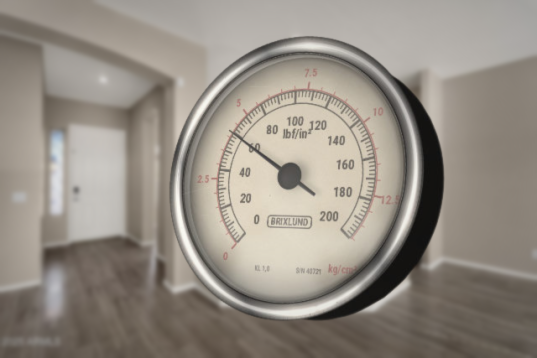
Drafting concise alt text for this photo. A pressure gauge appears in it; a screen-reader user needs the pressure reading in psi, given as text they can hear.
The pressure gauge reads 60 psi
